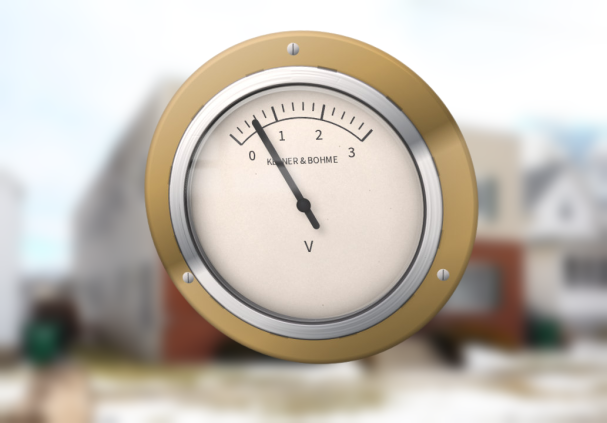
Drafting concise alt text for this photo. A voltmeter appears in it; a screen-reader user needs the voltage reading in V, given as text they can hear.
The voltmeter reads 0.6 V
